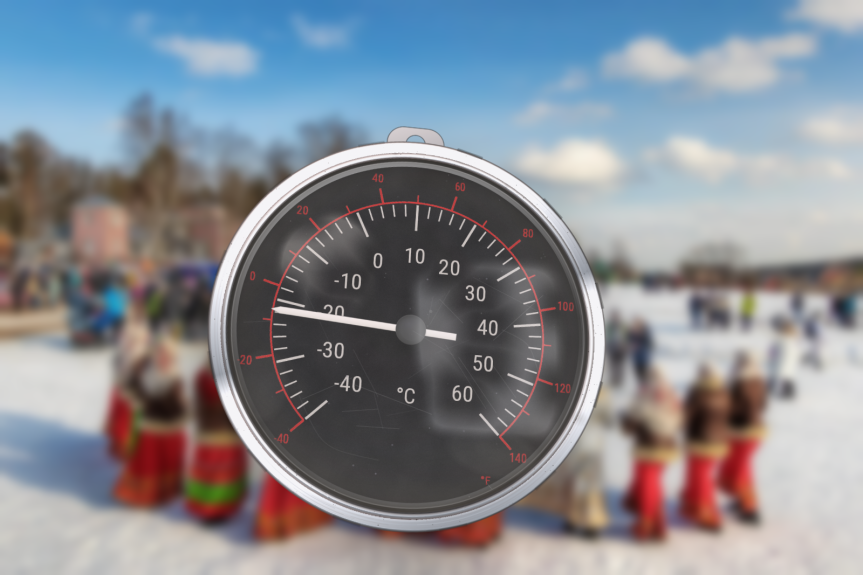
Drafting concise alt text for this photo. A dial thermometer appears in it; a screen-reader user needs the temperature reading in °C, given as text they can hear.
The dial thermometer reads -22 °C
